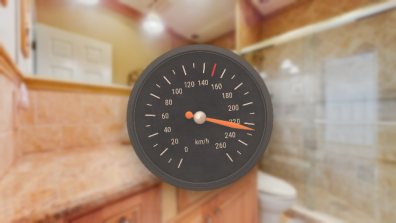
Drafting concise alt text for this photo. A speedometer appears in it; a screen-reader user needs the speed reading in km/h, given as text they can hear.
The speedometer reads 225 km/h
